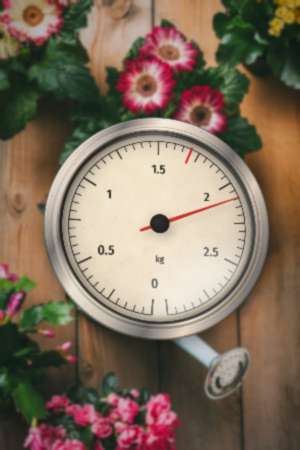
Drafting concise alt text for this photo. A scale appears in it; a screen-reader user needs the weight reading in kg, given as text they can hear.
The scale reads 2.1 kg
